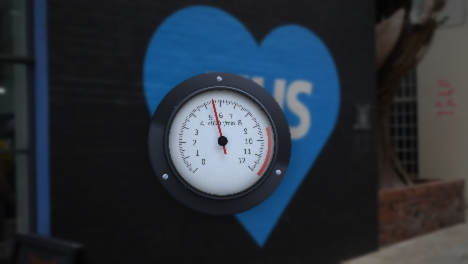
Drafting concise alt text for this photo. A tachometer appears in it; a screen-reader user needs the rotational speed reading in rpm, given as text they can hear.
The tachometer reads 5500 rpm
